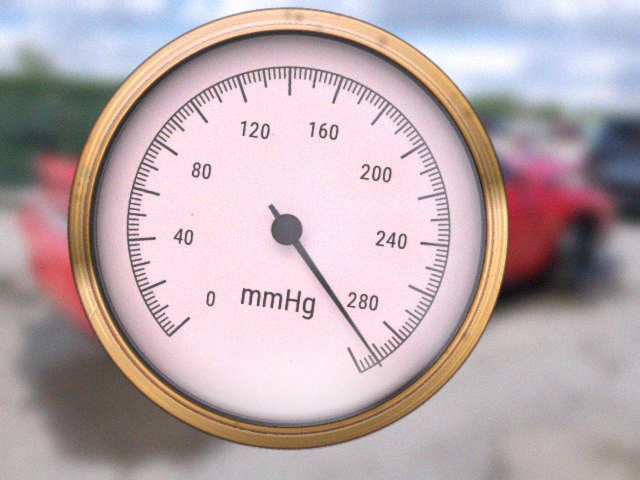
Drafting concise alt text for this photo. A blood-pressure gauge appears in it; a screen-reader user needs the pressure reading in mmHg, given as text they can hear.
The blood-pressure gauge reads 292 mmHg
